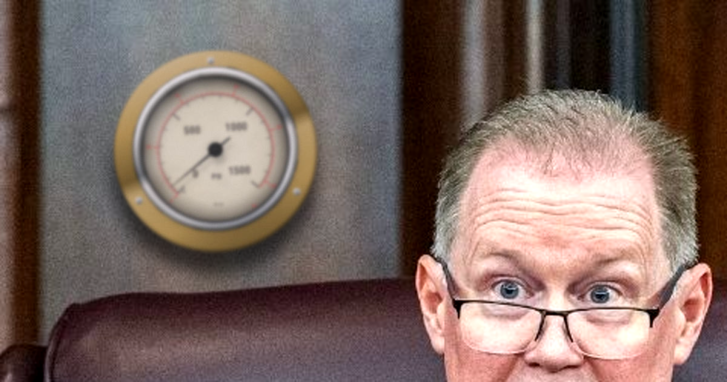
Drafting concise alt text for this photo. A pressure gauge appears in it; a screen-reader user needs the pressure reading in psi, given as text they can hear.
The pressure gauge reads 50 psi
